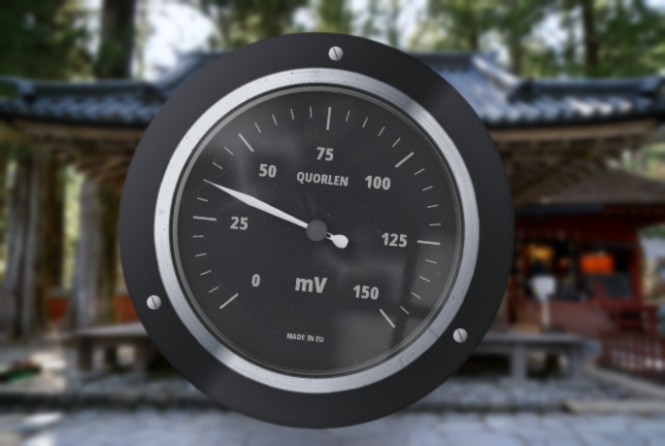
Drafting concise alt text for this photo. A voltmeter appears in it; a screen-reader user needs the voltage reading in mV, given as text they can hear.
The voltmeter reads 35 mV
